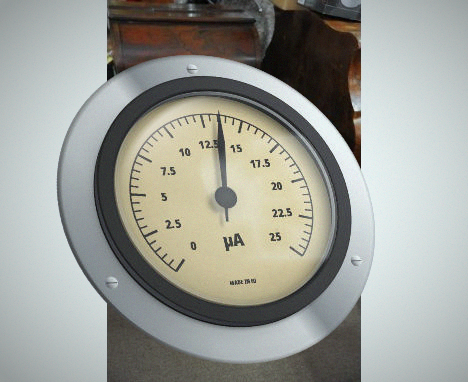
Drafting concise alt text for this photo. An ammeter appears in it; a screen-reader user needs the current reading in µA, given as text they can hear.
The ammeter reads 13.5 µA
